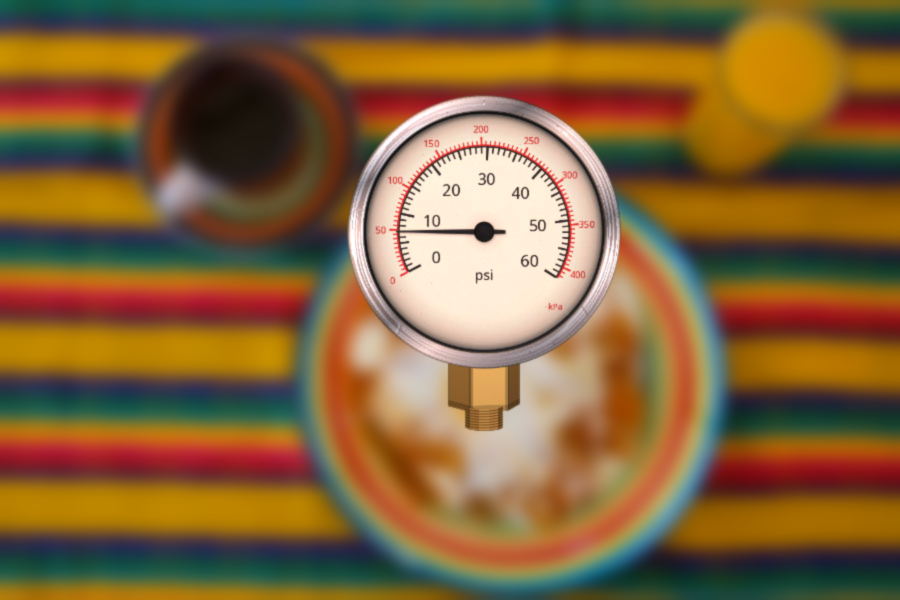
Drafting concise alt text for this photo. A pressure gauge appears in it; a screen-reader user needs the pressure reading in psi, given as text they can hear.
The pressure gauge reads 7 psi
